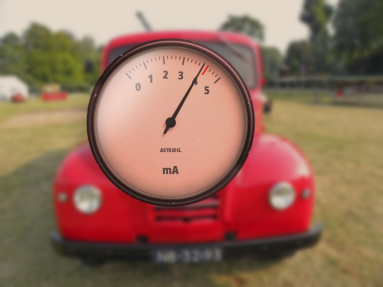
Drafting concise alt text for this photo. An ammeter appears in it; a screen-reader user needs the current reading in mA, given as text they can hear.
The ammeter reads 4 mA
